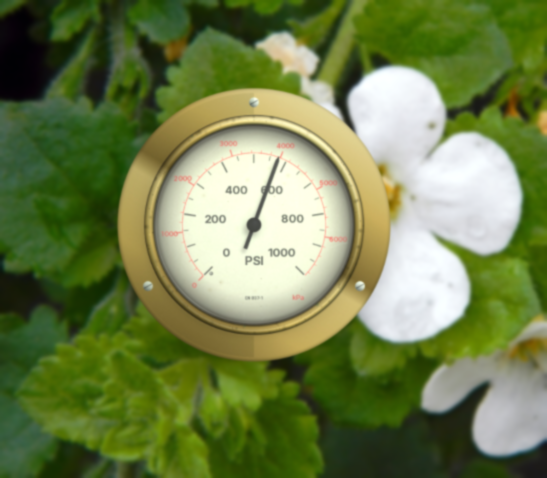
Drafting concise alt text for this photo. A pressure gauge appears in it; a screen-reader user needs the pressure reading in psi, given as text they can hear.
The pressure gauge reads 575 psi
